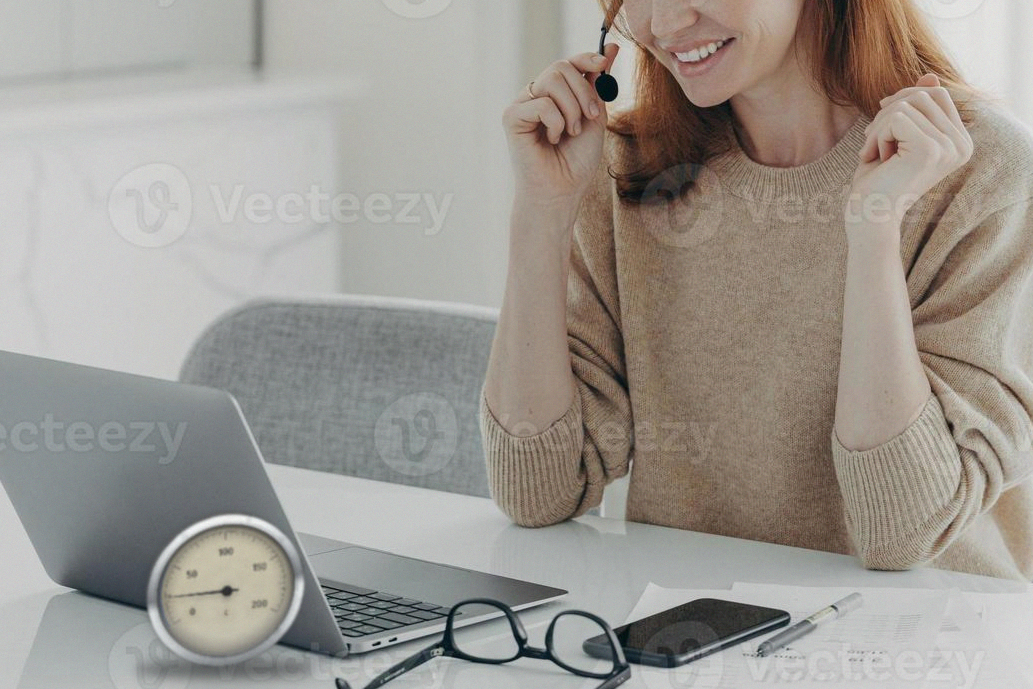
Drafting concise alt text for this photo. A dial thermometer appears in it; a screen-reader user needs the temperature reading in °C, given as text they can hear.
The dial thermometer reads 25 °C
